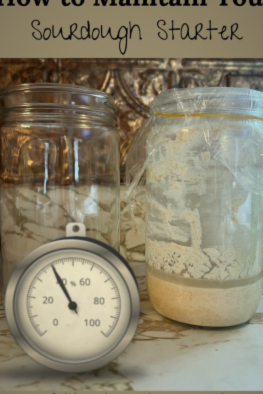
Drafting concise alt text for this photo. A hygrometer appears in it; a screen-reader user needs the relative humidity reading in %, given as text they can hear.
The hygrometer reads 40 %
